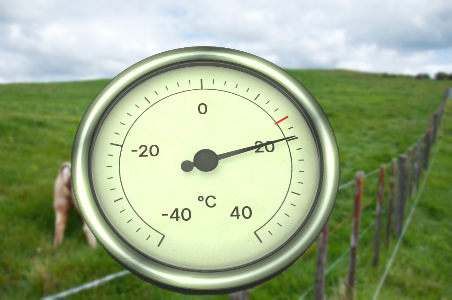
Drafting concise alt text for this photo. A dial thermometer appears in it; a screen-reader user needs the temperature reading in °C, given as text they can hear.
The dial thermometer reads 20 °C
